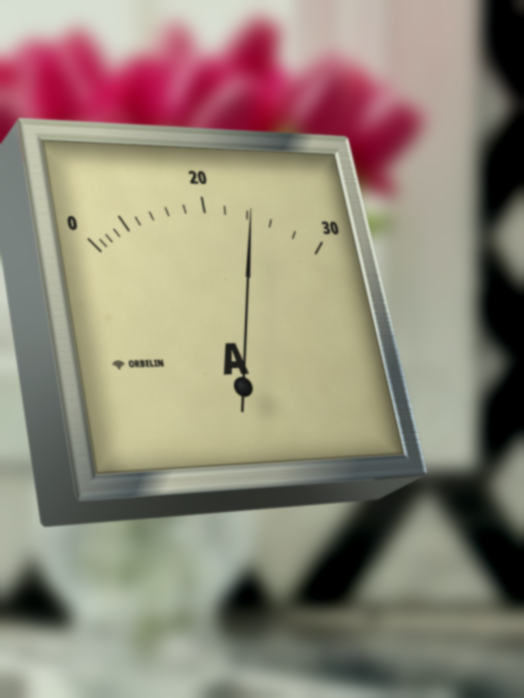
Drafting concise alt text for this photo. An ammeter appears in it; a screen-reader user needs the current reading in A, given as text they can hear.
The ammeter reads 24 A
